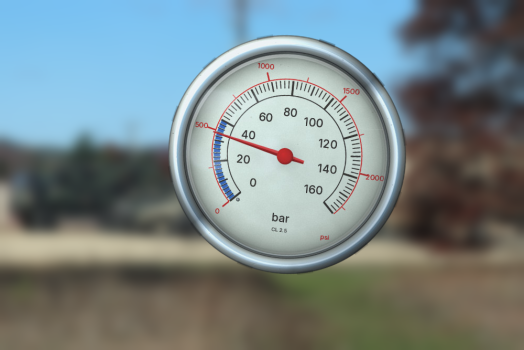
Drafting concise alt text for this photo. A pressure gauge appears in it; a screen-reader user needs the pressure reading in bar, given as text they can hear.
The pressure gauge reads 34 bar
